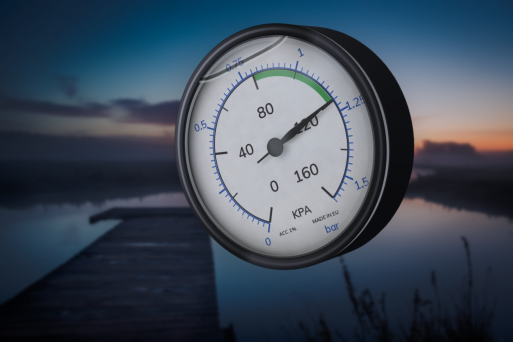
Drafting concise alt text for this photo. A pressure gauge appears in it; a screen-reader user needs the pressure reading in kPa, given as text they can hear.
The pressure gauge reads 120 kPa
